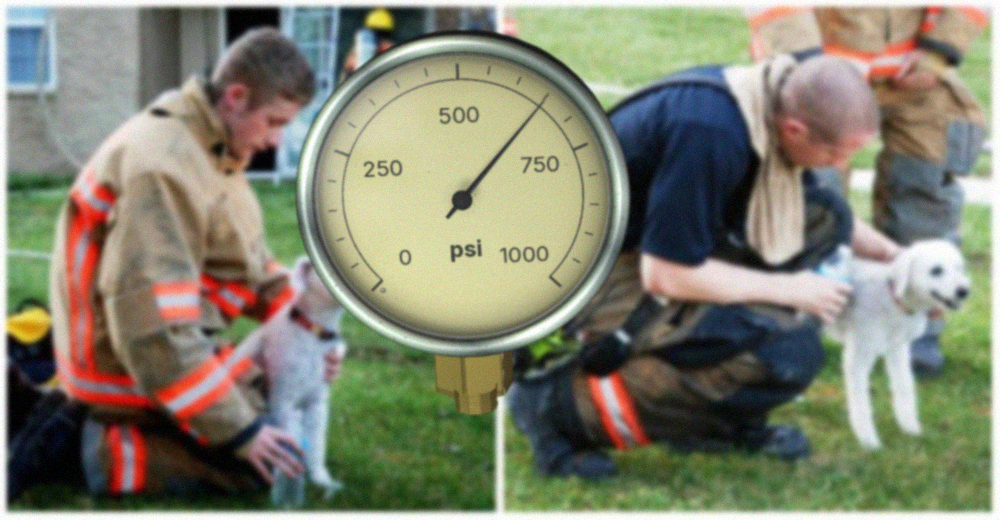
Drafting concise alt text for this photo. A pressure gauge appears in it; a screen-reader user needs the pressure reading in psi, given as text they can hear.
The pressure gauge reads 650 psi
